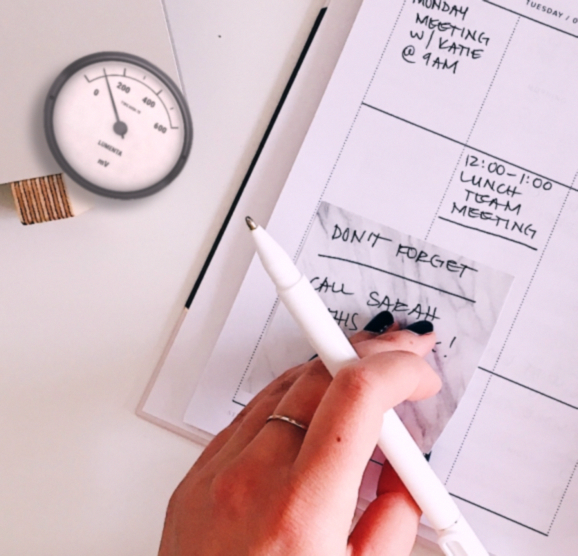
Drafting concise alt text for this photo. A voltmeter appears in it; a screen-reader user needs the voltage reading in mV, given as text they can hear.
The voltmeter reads 100 mV
